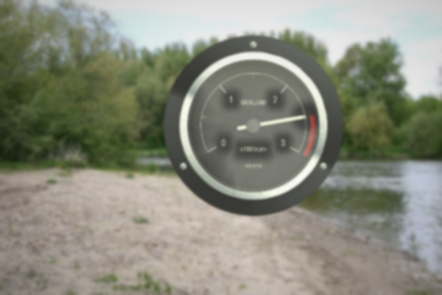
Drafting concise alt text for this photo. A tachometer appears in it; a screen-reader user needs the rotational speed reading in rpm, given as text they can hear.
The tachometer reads 2500 rpm
